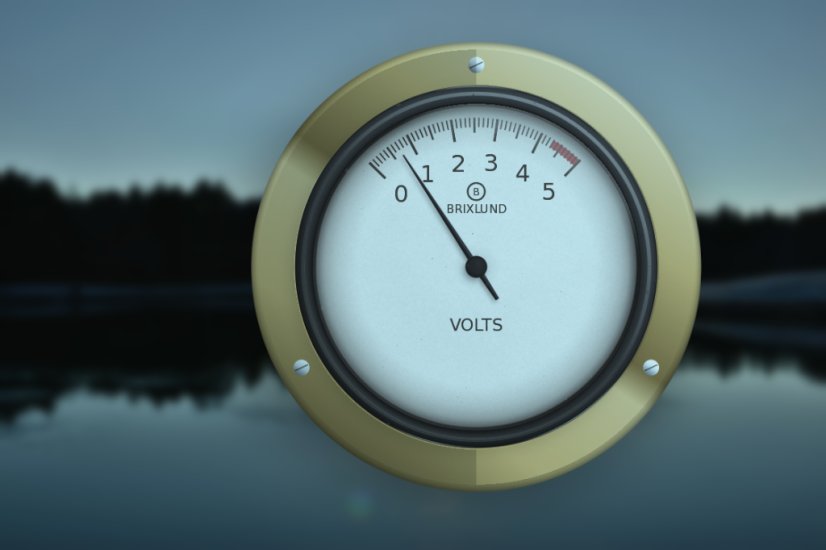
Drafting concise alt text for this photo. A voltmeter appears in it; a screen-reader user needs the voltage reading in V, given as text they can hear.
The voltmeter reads 0.7 V
